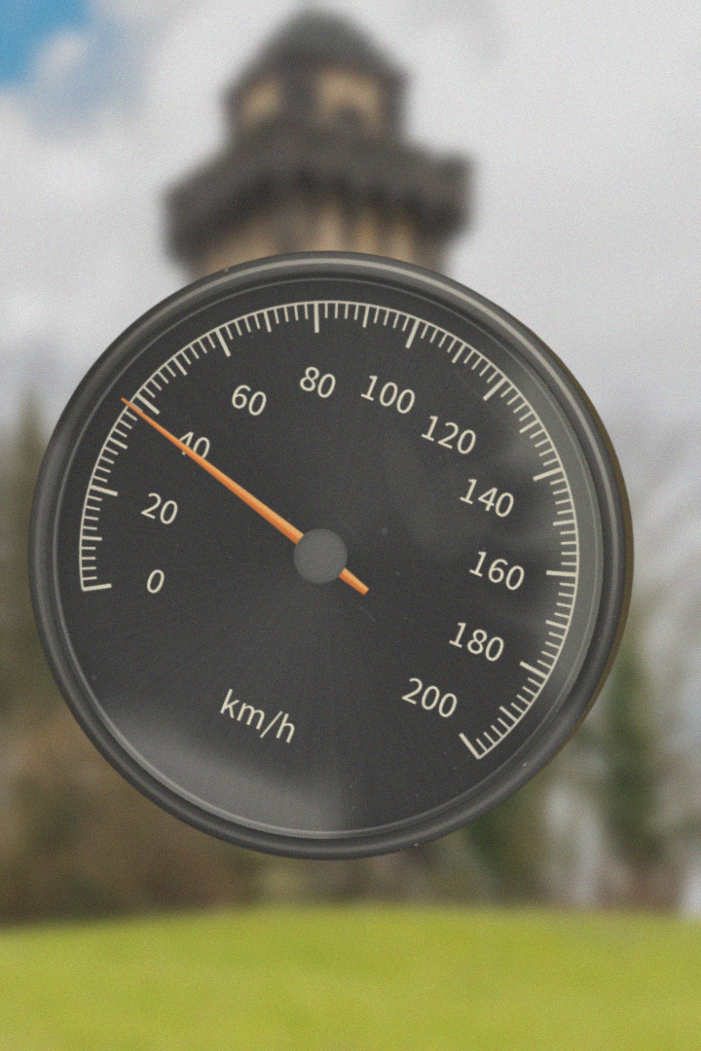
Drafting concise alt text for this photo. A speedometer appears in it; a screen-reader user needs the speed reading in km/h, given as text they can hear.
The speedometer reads 38 km/h
